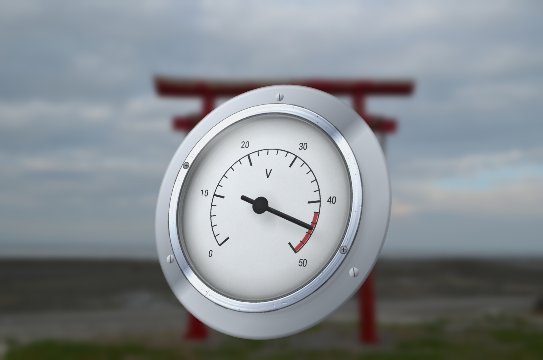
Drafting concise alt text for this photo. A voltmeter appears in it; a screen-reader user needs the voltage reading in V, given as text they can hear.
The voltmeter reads 45 V
